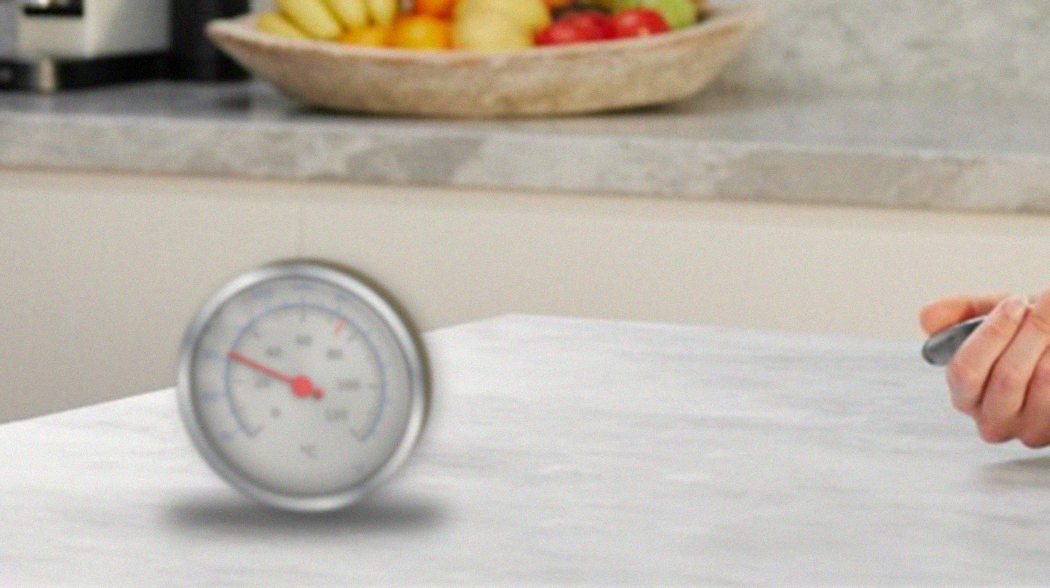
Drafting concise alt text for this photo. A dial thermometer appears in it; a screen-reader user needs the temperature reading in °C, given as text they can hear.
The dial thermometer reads 30 °C
